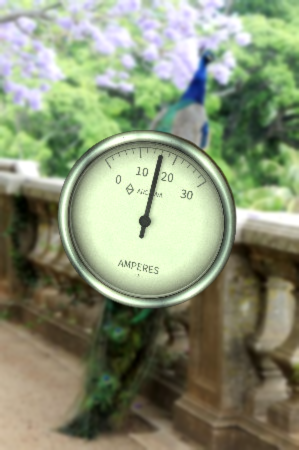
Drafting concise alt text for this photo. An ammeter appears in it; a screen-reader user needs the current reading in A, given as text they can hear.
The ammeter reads 16 A
